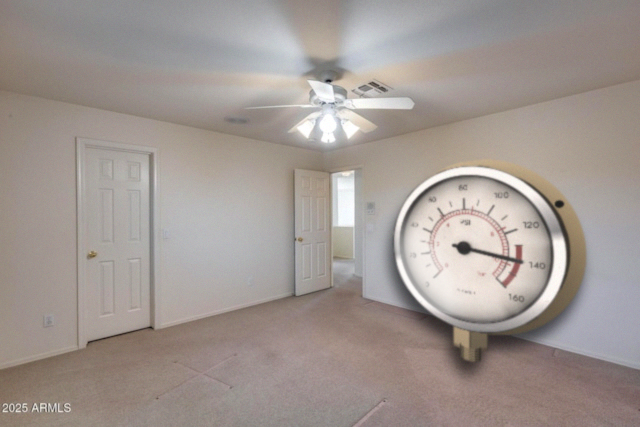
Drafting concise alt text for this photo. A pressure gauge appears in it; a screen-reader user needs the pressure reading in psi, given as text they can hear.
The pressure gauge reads 140 psi
